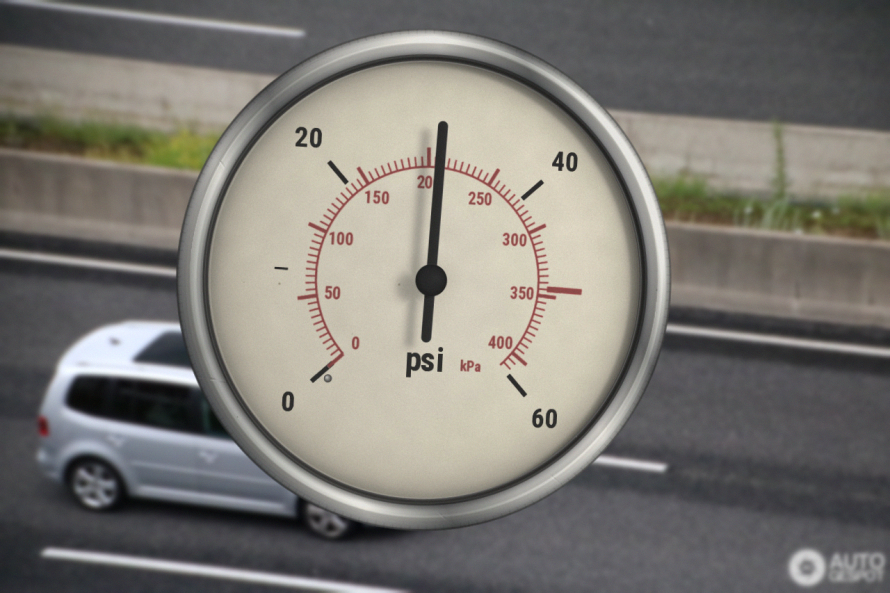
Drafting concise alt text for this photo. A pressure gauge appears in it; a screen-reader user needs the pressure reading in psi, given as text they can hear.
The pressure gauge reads 30 psi
